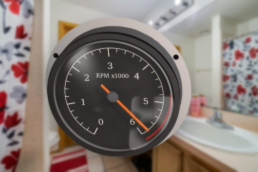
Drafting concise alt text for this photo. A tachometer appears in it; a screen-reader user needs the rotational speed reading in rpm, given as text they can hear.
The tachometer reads 5800 rpm
